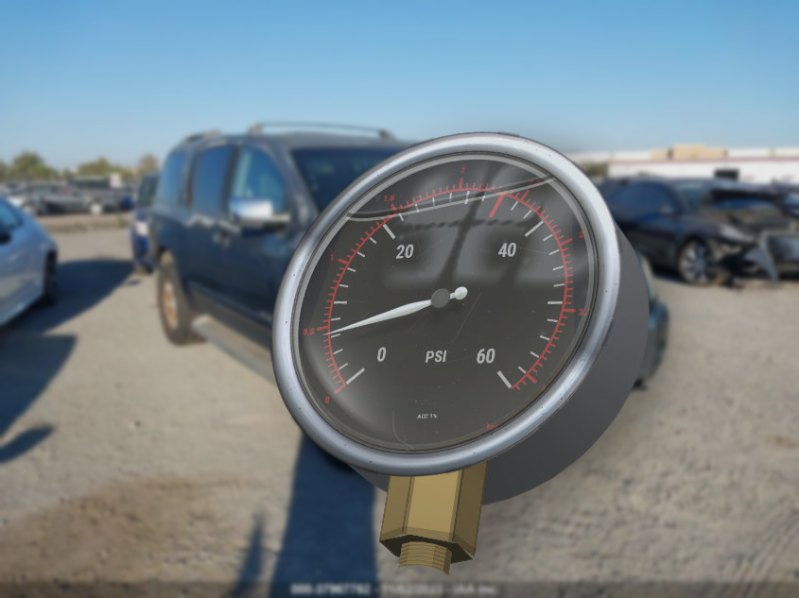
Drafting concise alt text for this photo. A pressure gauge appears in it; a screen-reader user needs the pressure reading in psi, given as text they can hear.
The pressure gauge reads 6 psi
